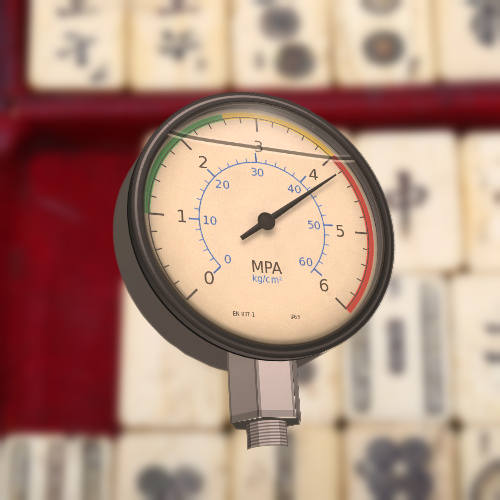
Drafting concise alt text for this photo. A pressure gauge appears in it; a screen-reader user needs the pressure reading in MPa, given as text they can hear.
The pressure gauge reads 4.2 MPa
